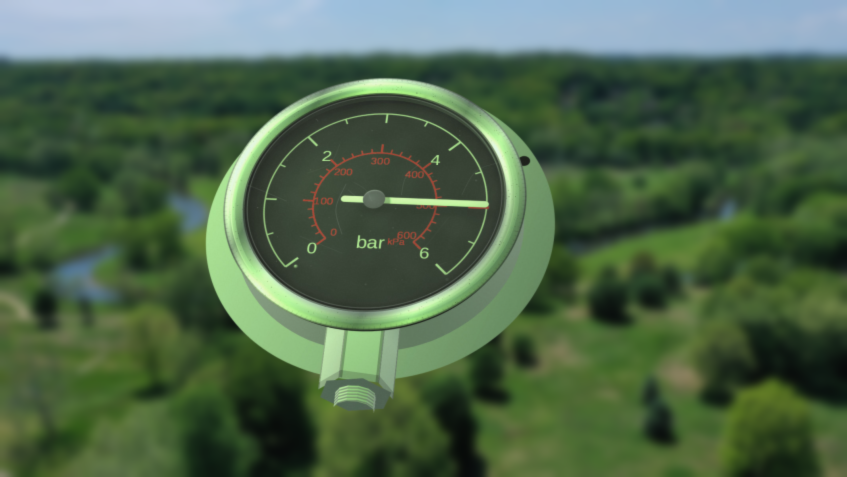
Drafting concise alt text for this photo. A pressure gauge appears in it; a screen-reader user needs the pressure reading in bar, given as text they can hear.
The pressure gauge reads 5 bar
